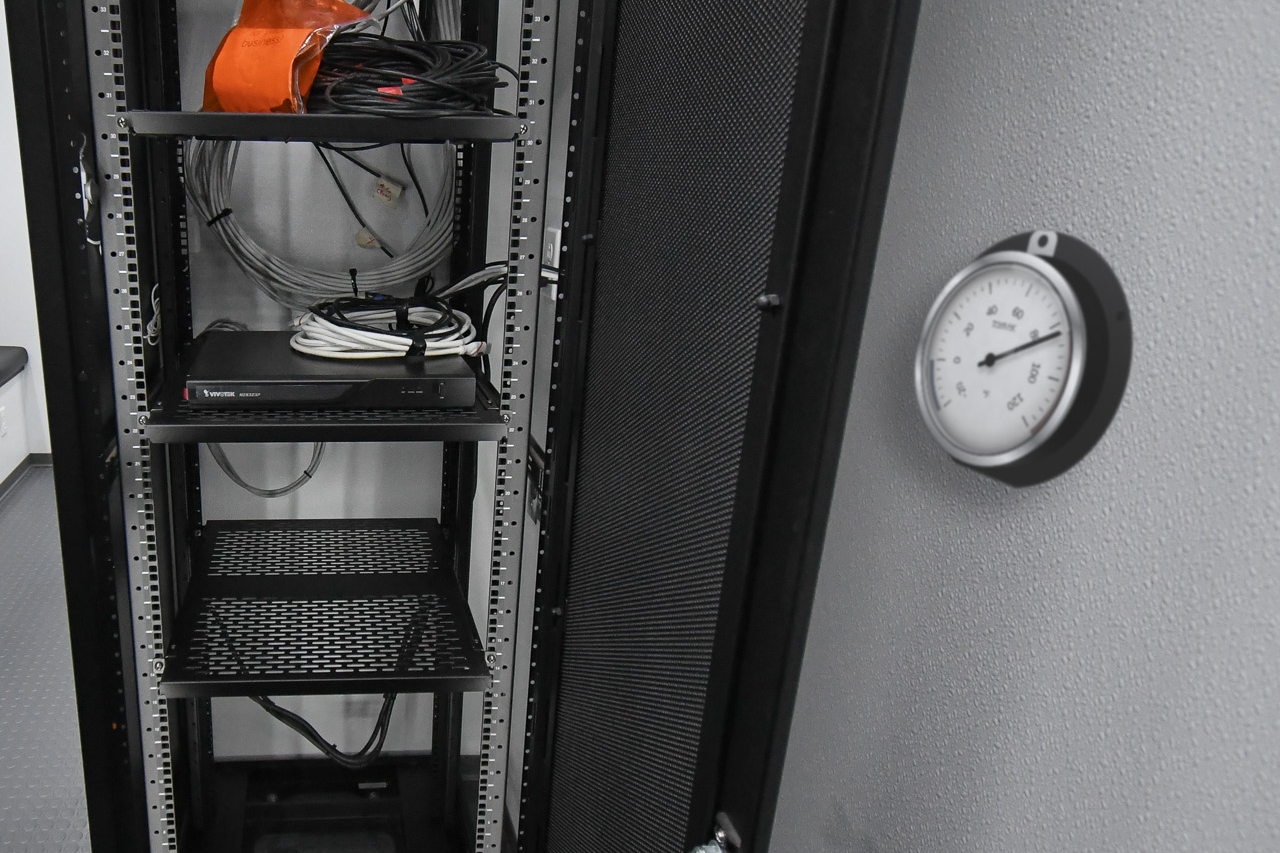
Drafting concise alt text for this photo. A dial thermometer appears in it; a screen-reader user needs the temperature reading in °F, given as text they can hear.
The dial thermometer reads 84 °F
